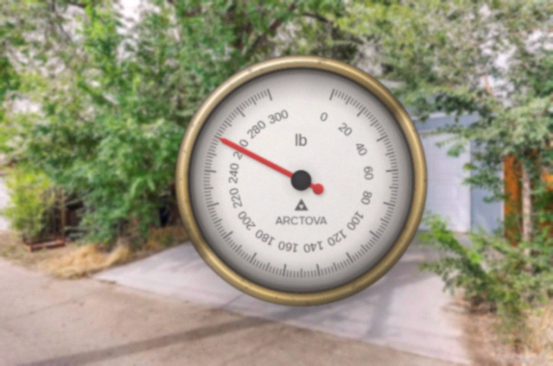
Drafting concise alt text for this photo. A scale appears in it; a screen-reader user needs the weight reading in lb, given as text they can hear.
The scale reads 260 lb
